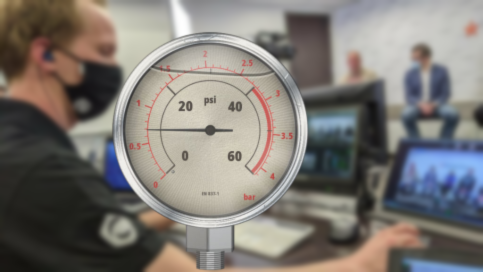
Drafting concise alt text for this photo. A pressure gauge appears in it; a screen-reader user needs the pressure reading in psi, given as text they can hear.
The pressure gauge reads 10 psi
